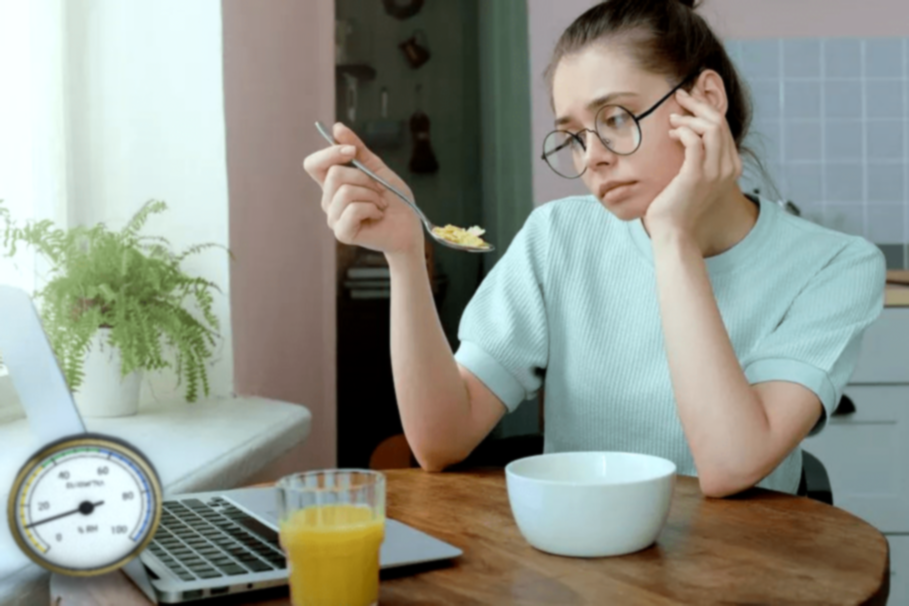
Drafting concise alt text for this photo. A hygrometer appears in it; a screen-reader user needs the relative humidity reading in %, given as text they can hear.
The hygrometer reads 12 %
